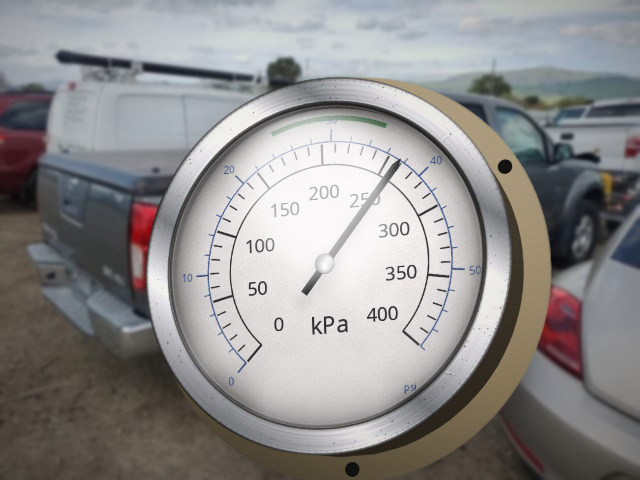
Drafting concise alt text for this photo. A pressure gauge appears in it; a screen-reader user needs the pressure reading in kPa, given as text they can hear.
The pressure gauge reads 260 kPa
